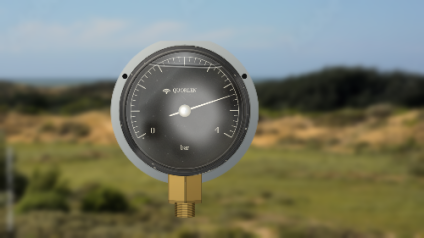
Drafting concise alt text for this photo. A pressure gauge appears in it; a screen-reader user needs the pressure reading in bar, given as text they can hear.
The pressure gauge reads 3.2 bar
